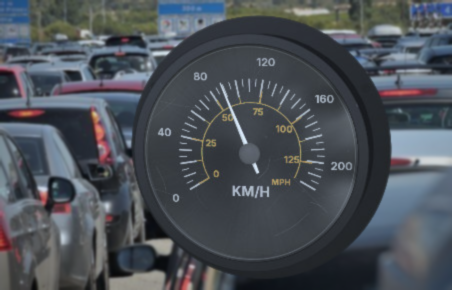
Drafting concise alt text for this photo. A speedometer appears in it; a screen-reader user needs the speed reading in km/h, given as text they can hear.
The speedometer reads 90 km/h
